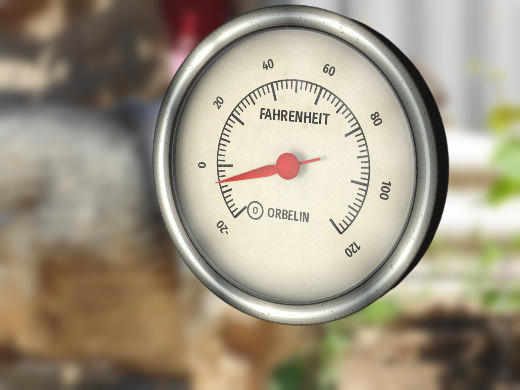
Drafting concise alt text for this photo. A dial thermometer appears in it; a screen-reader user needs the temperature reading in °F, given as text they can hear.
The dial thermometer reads -6 °F
